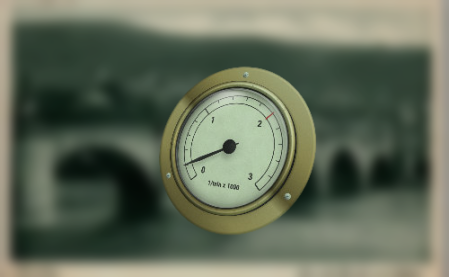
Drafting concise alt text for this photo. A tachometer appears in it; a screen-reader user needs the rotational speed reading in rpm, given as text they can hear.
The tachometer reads 200 rpm
